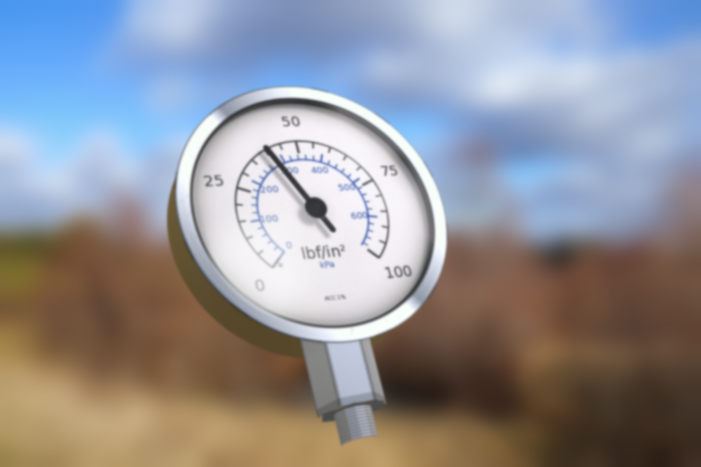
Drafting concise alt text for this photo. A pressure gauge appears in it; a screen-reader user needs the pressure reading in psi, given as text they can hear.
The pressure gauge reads 40 psi
